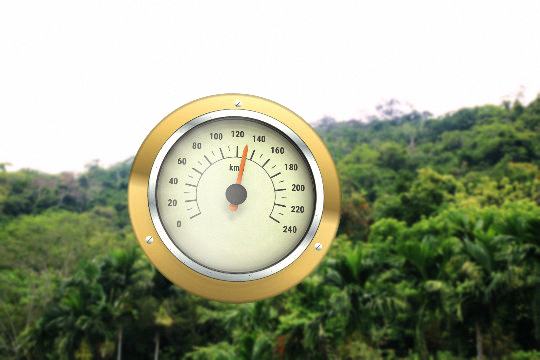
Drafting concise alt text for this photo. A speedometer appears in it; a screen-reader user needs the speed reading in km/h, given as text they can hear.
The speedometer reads 130 km/h
